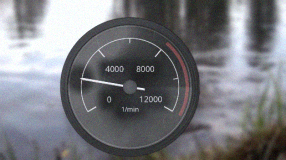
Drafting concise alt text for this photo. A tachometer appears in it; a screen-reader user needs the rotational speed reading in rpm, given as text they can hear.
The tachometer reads 2000 rpm
